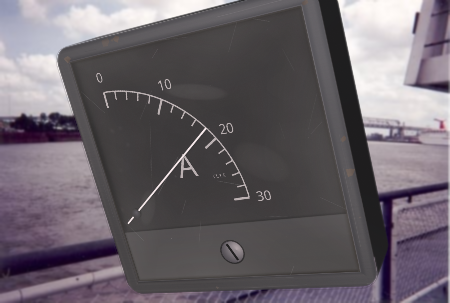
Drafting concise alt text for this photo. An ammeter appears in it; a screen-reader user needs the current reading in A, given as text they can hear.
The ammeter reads 18 A
